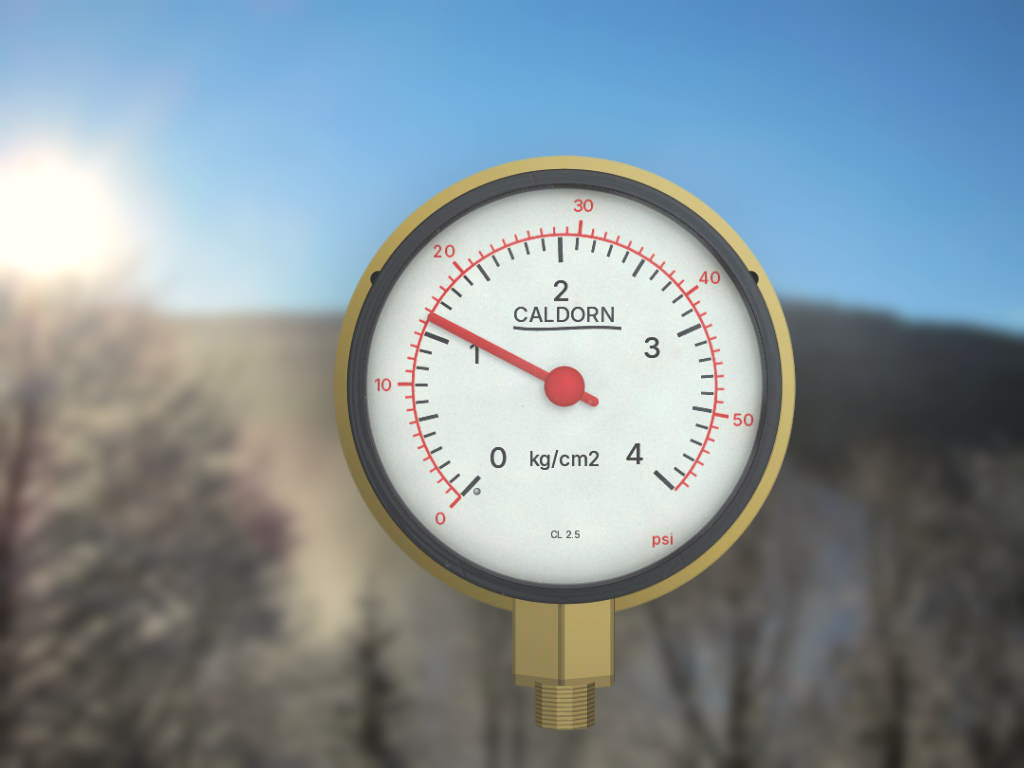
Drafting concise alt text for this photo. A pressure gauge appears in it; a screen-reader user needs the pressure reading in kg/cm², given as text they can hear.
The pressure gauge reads 1.1 kg/cm²
